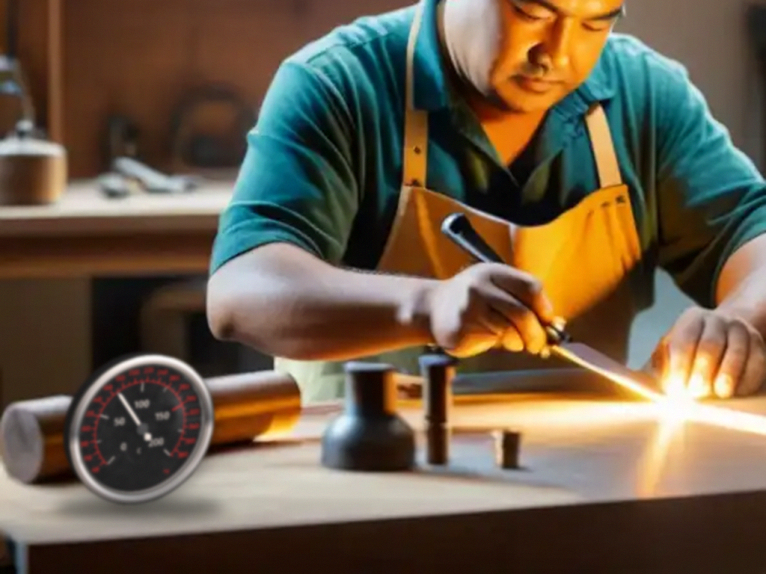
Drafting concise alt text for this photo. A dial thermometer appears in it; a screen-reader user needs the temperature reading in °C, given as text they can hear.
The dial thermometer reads 75 °C
